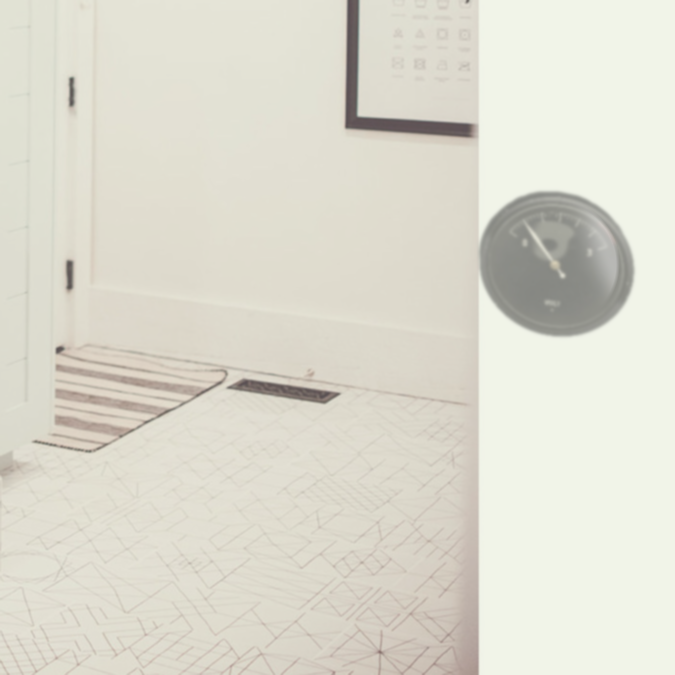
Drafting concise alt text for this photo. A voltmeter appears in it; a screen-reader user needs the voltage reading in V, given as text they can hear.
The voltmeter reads 0.5 V
